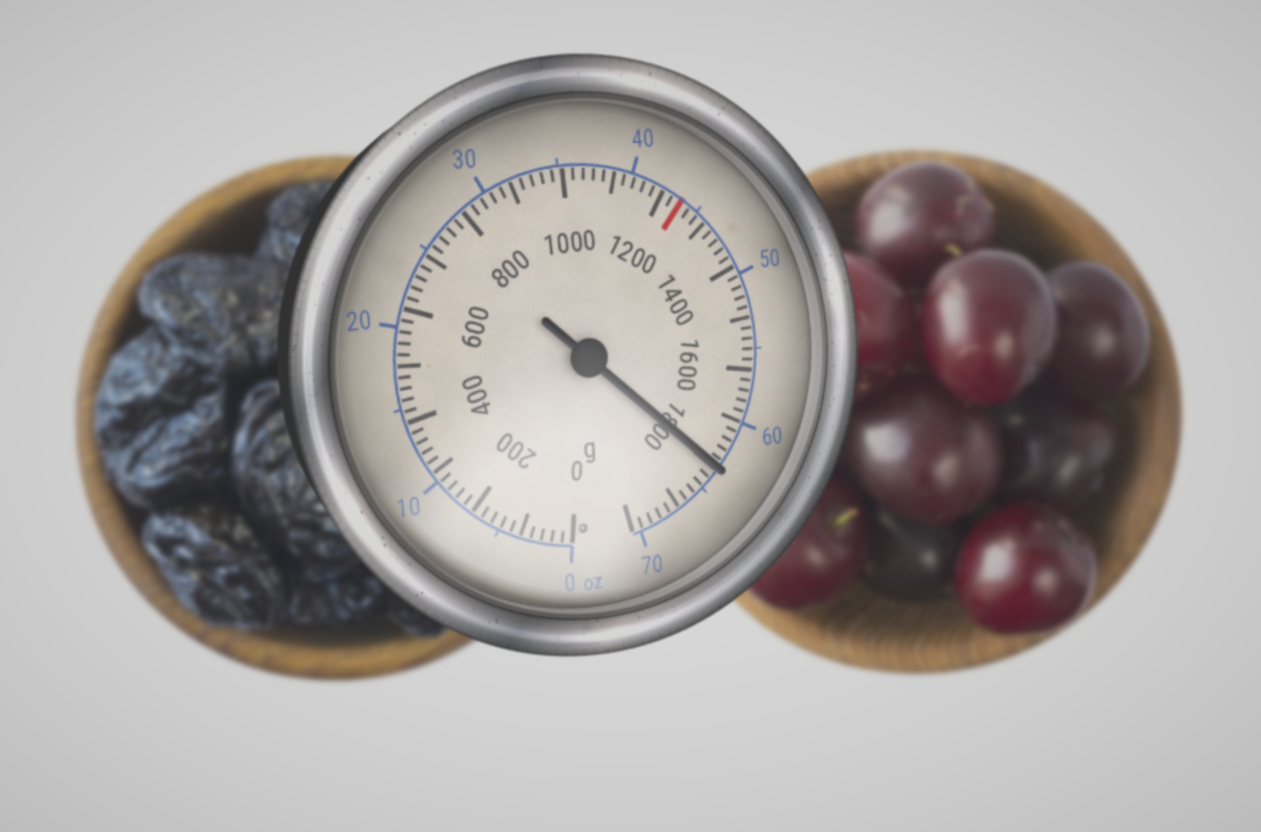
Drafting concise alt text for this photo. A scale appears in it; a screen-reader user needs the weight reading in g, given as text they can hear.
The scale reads 1800 g
